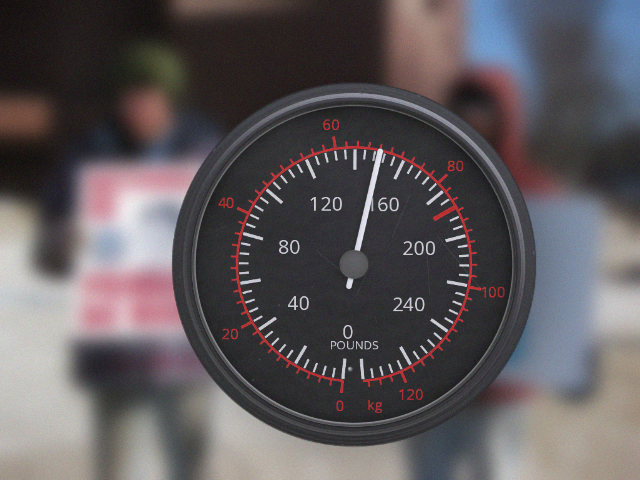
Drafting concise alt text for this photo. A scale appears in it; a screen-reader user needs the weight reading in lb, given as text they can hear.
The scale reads 150 lb
